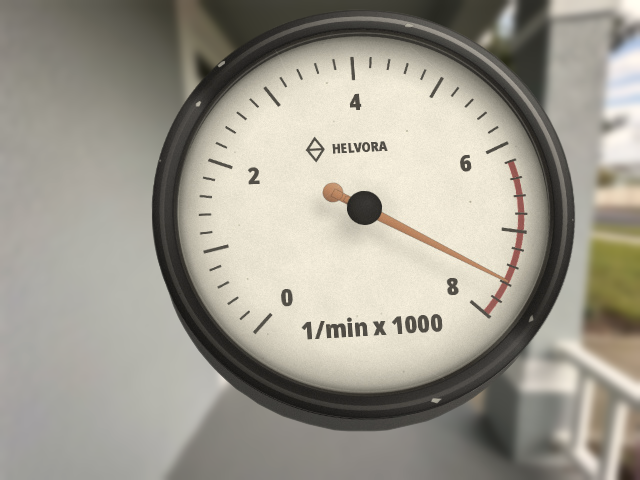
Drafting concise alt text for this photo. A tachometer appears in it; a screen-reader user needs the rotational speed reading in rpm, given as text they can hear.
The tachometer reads 7600 rpm
